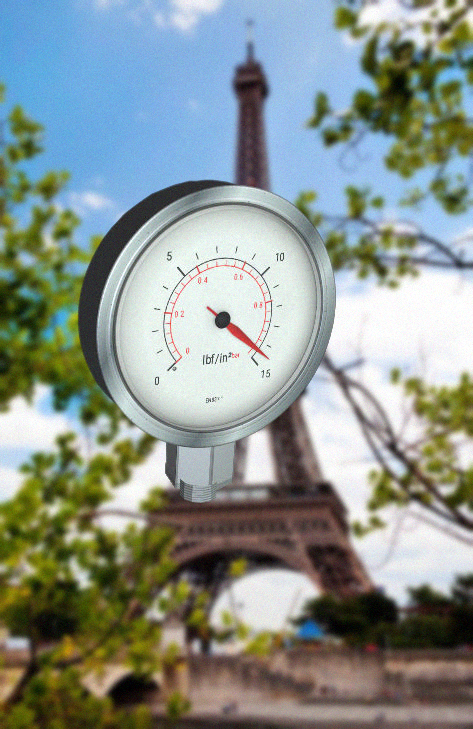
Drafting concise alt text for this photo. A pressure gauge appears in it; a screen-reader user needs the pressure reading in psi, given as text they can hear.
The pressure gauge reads 14.5 psi
